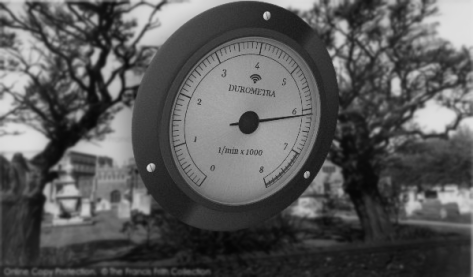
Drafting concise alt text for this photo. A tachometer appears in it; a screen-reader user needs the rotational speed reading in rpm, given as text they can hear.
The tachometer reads 6100 rpm
